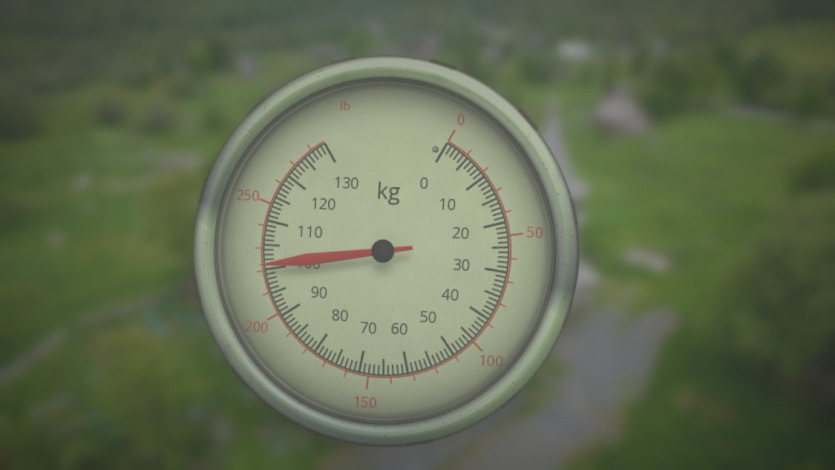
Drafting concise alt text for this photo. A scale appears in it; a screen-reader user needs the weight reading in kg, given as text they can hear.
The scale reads 101 kg
